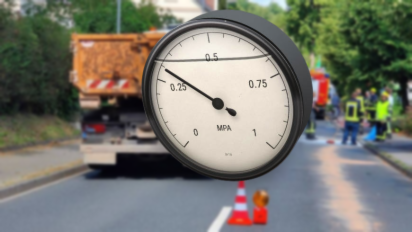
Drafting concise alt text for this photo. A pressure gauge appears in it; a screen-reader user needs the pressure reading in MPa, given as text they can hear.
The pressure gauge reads 0.3 MPa
